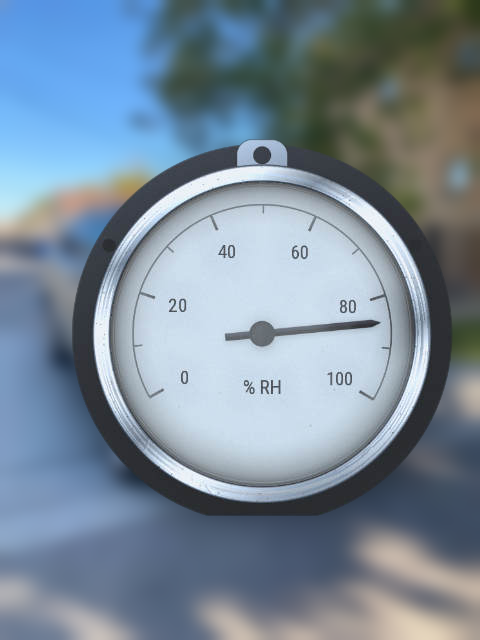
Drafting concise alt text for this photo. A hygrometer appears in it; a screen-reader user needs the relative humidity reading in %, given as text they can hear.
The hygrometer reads 85 %
